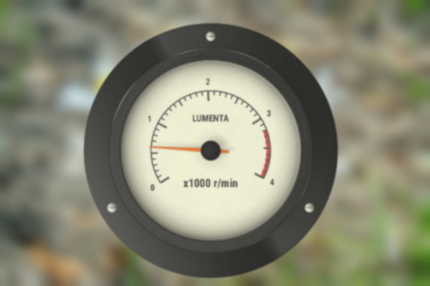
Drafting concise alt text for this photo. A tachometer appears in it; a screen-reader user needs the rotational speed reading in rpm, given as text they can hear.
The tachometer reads 600 rpm
